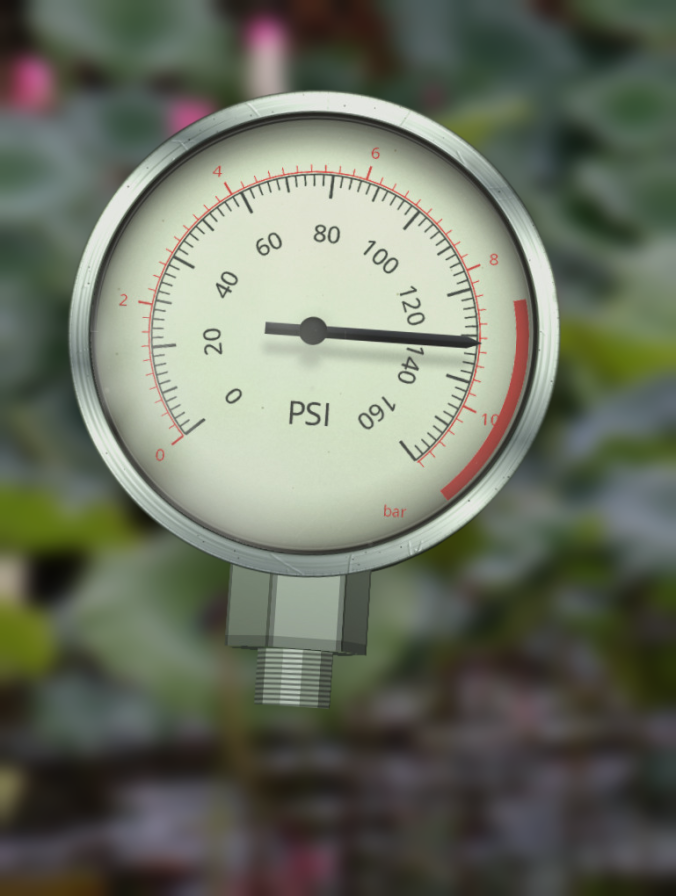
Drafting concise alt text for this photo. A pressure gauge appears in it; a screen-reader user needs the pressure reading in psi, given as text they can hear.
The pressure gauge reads 132 psi
